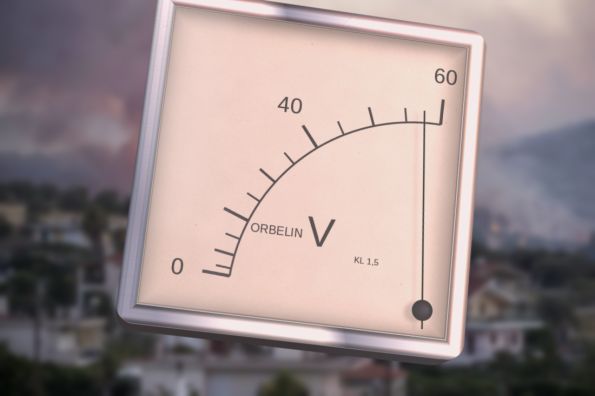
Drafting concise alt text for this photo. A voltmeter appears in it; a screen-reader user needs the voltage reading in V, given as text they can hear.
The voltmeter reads 57.5 V
